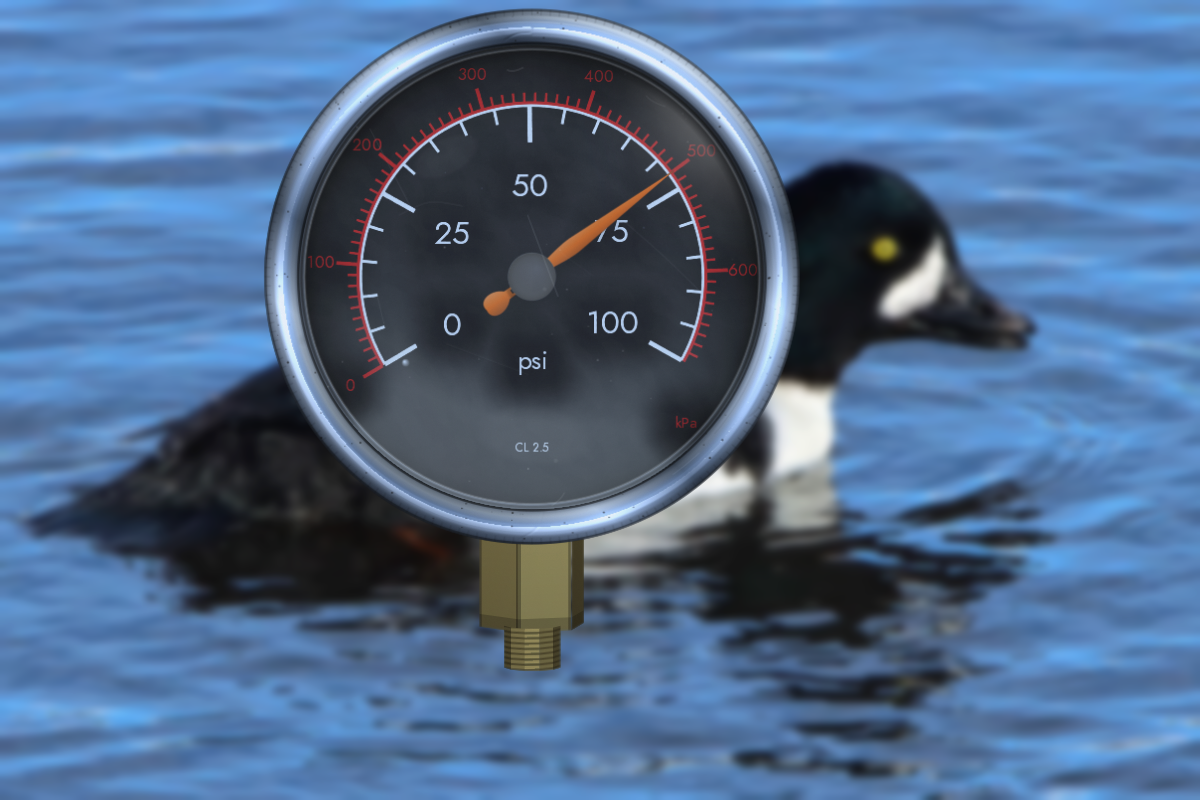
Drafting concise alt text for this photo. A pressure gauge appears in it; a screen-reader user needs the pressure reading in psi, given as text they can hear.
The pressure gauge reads 72.5 psi
